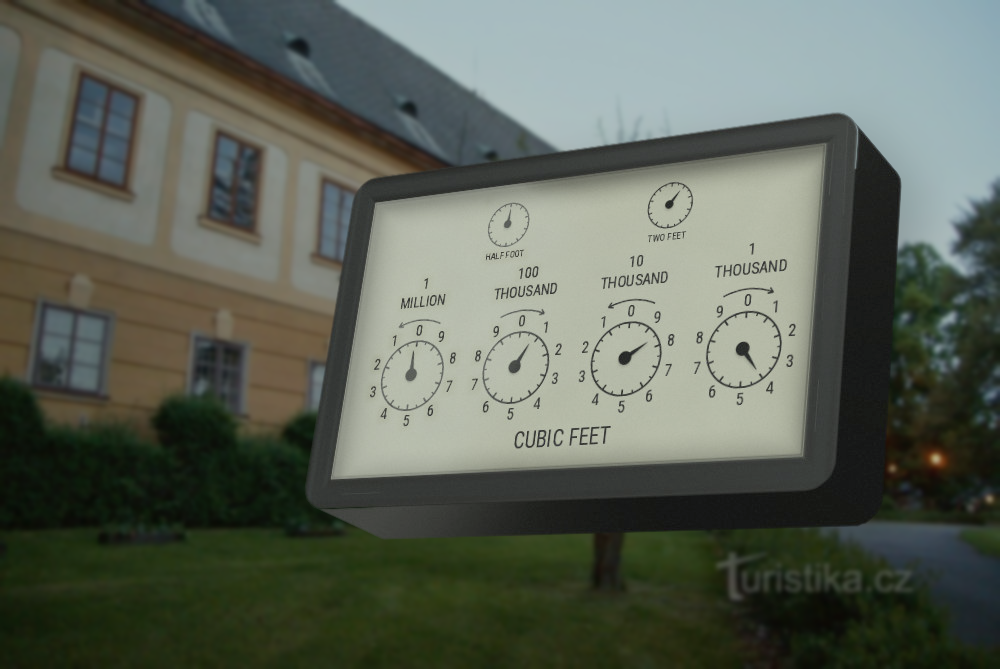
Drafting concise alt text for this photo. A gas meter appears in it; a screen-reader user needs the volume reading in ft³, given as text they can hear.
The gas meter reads 8400 ft³
